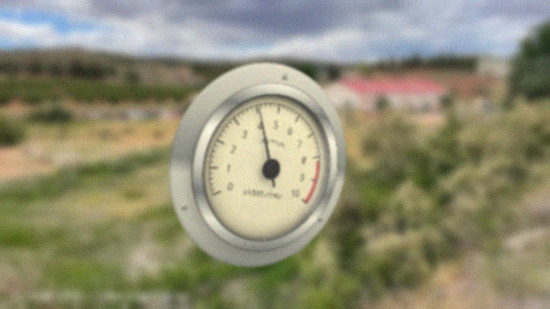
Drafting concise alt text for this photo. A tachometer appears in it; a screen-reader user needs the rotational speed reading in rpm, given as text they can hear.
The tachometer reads 4000 rpm
